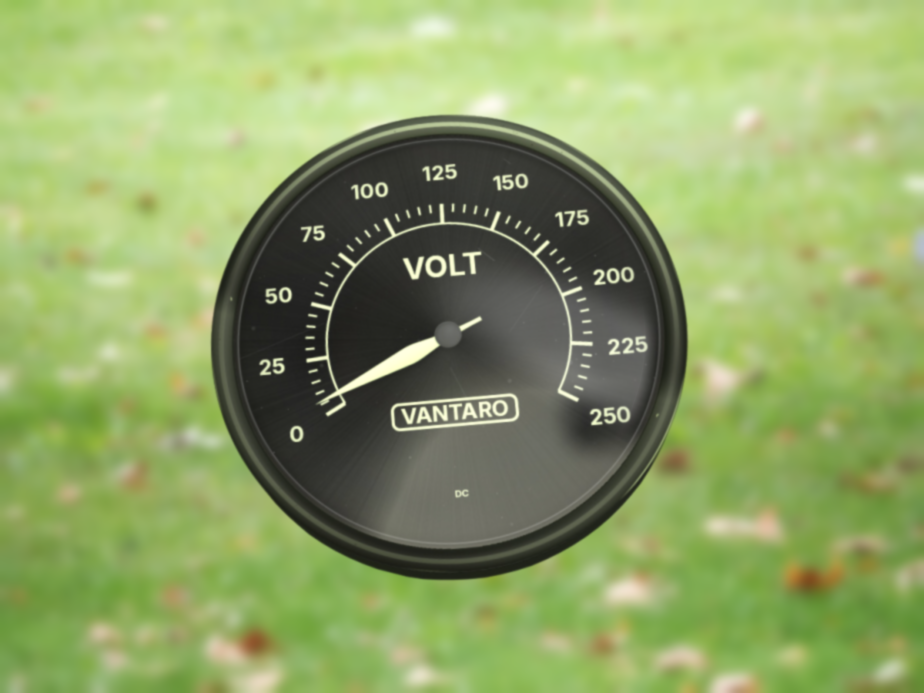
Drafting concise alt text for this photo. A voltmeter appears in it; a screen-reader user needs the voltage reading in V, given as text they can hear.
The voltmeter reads 5 V
